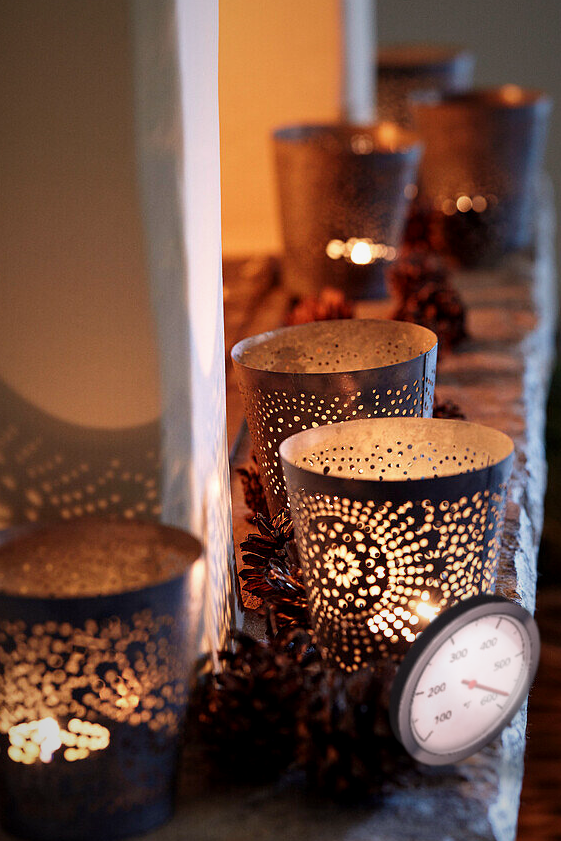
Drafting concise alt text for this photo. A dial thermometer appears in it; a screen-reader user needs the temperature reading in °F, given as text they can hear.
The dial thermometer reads 575 °F
